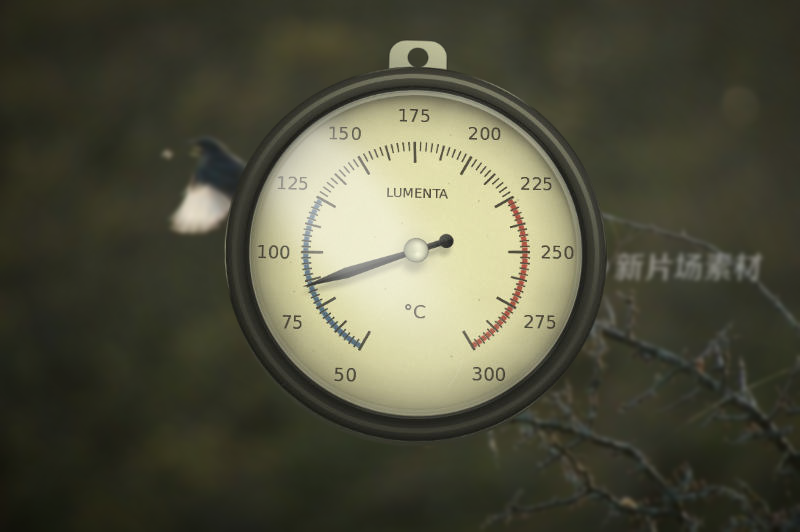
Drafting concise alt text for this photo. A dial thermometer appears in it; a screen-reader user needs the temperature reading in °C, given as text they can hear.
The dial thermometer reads 85 °C
